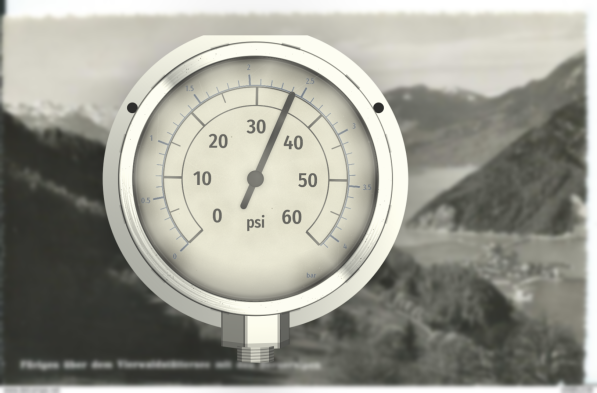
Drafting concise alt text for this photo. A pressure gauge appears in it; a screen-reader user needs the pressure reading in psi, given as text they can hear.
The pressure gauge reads 35 psi
